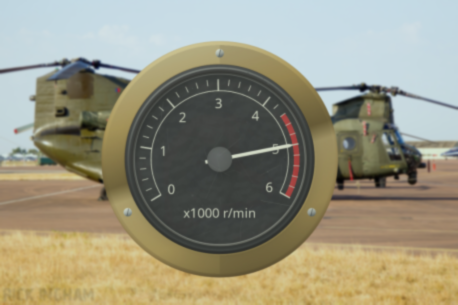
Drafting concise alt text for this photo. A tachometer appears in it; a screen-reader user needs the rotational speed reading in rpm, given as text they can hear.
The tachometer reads 5000 rpm
